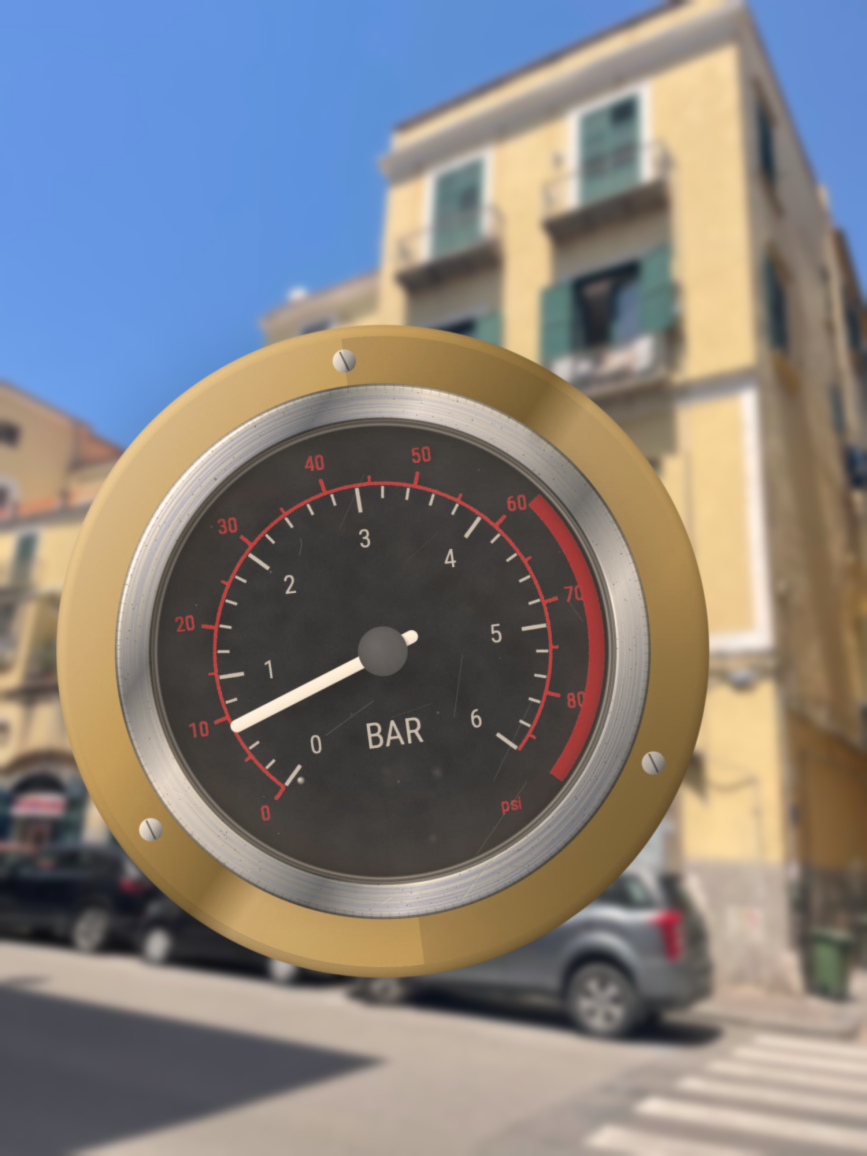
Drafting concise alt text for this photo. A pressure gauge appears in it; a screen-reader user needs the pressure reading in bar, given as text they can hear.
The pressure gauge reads 0.6 bar
